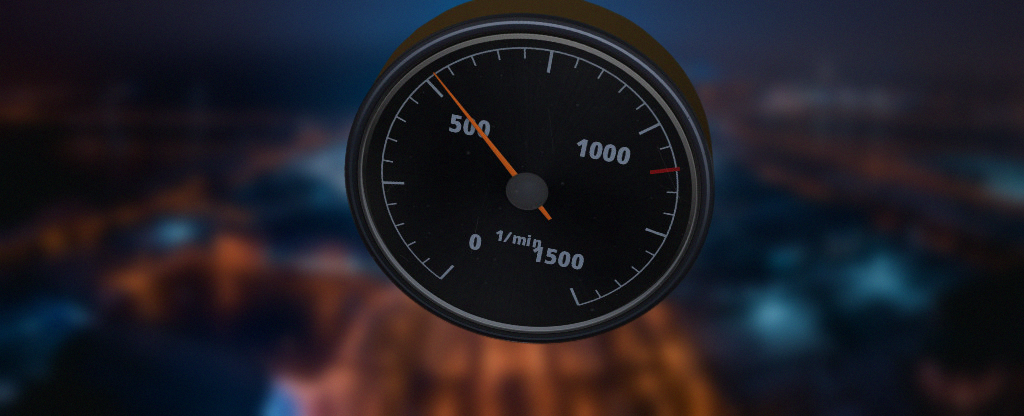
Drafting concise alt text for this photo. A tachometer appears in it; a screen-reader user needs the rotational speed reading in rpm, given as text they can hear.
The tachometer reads 525 rpm
